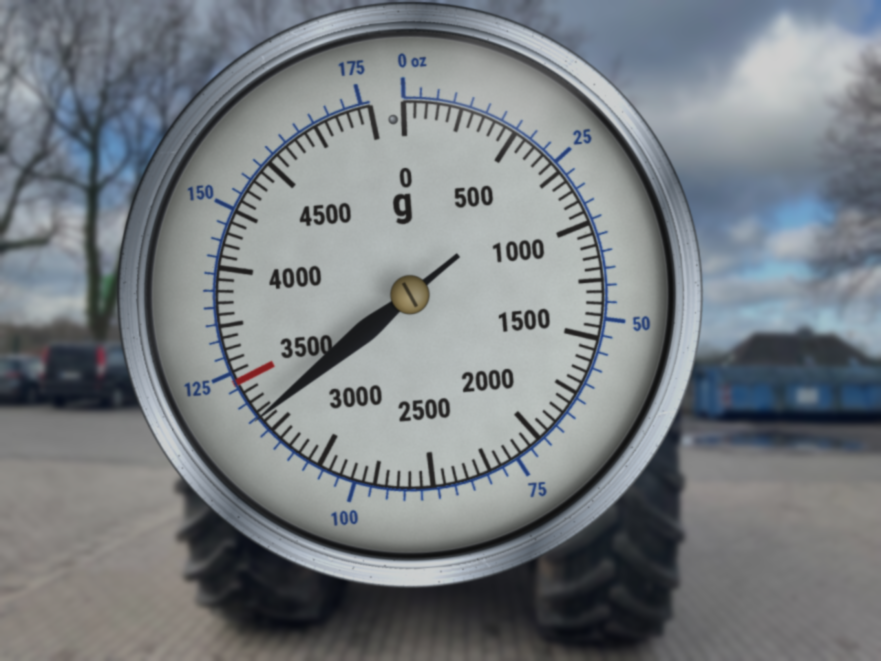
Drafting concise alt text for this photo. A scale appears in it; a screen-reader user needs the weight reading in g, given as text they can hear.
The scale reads 3325 g
